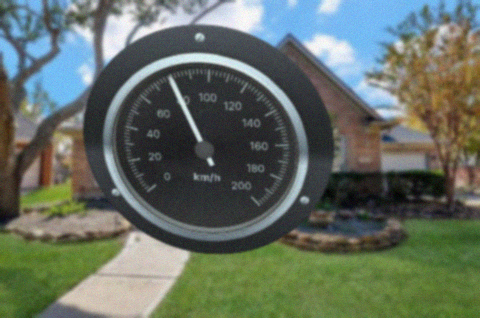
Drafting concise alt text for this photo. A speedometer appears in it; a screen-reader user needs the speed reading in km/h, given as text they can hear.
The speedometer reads 80 km/h
